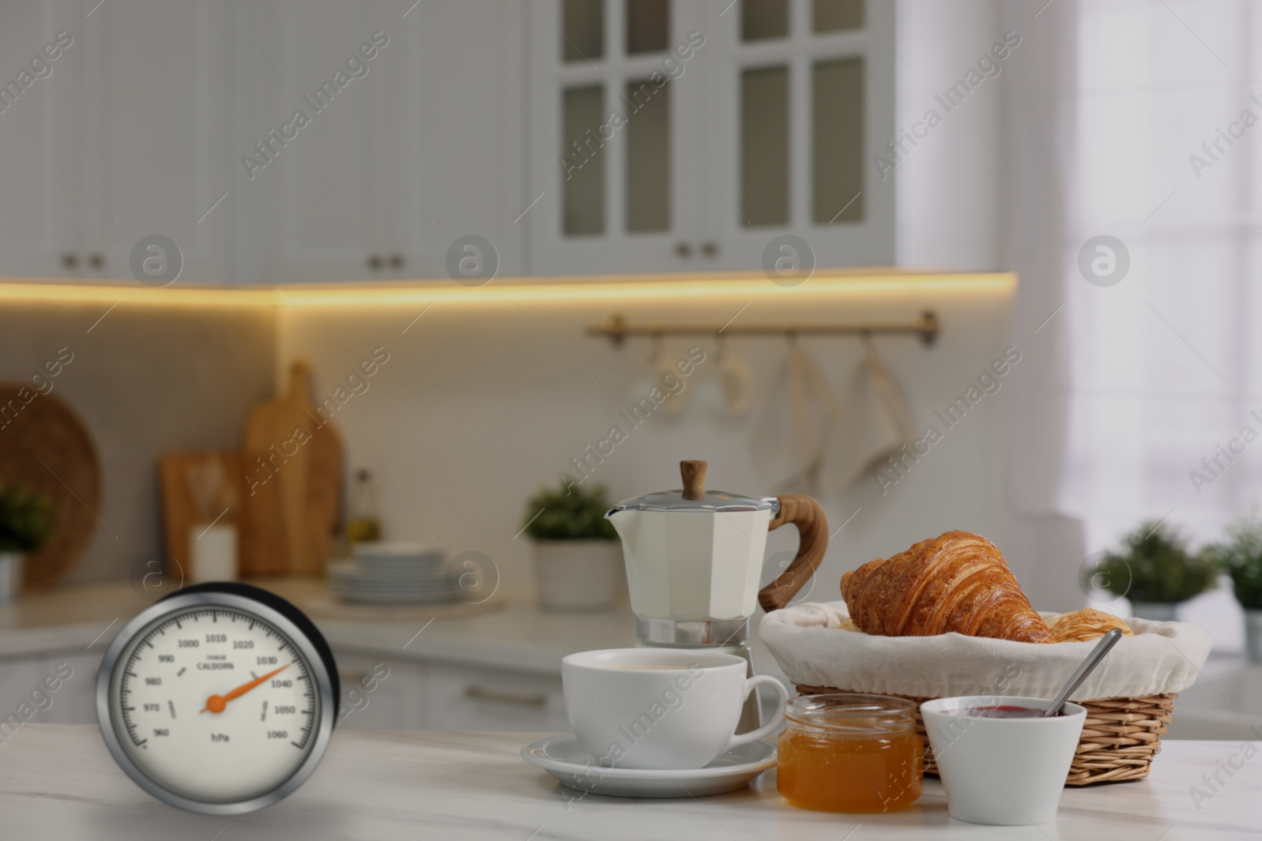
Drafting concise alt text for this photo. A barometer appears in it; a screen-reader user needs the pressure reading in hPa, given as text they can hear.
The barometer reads 1035 hPa
